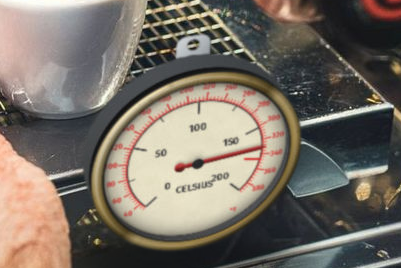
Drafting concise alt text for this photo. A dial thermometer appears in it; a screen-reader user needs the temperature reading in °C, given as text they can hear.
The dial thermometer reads 162.5 °C
